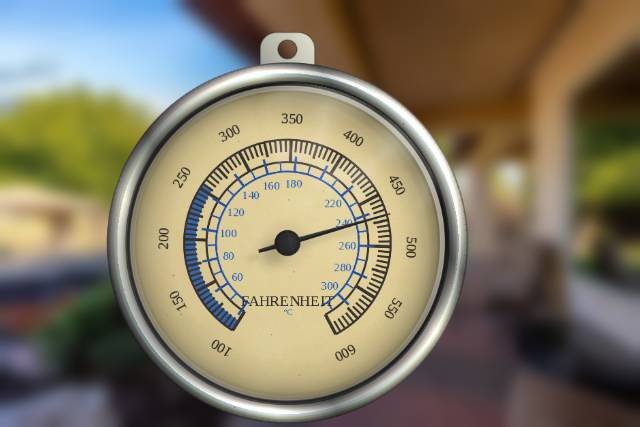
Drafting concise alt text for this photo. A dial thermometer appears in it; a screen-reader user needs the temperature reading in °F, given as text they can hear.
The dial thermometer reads 470 °F
